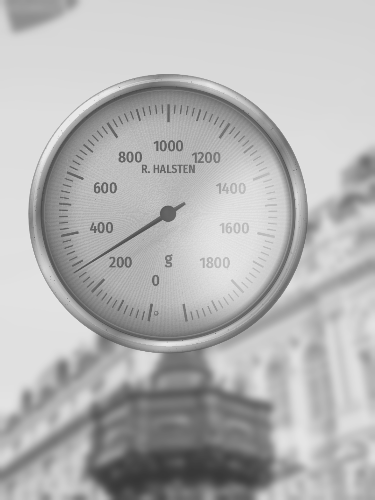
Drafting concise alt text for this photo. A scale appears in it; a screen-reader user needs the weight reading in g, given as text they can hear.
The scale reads 280 g
